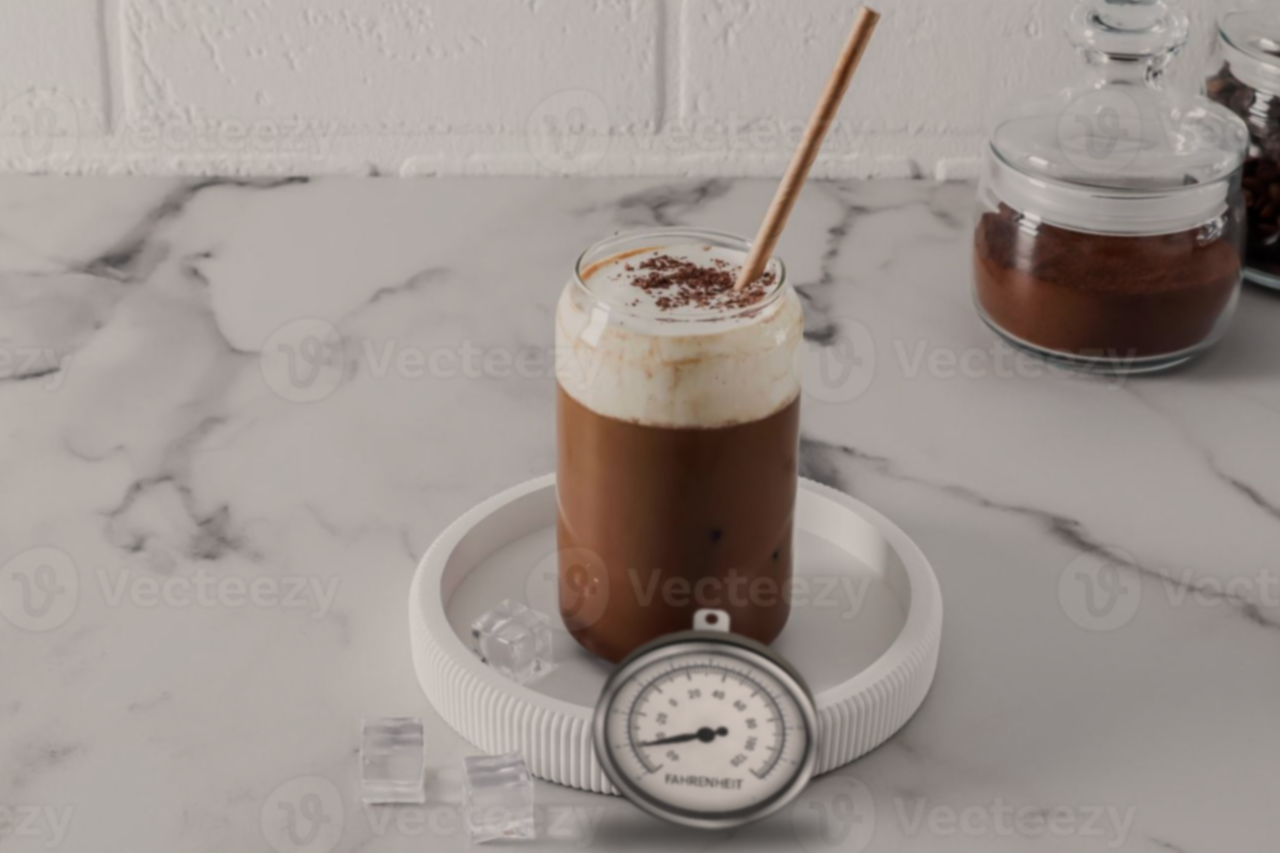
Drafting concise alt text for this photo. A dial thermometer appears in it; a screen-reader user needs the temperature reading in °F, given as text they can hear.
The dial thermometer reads -40 °F
